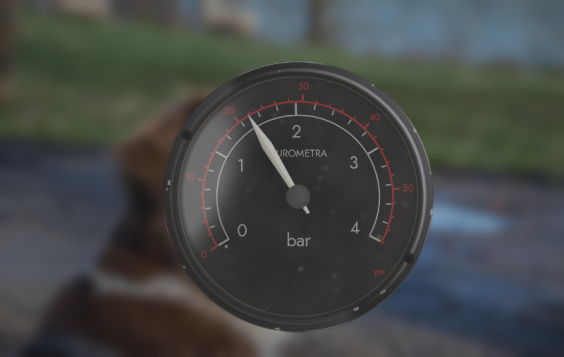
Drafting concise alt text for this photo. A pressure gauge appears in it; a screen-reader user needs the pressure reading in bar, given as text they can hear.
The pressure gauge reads 1.5 bar
